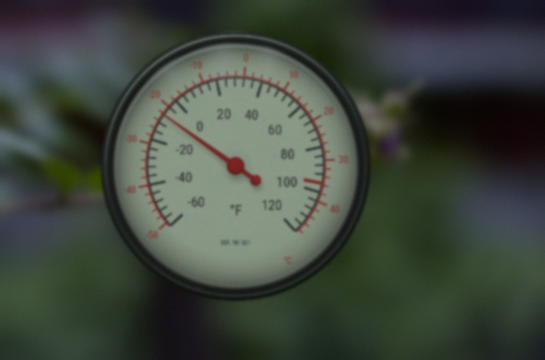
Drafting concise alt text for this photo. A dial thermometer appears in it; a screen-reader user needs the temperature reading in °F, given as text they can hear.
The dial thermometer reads -8 °F
